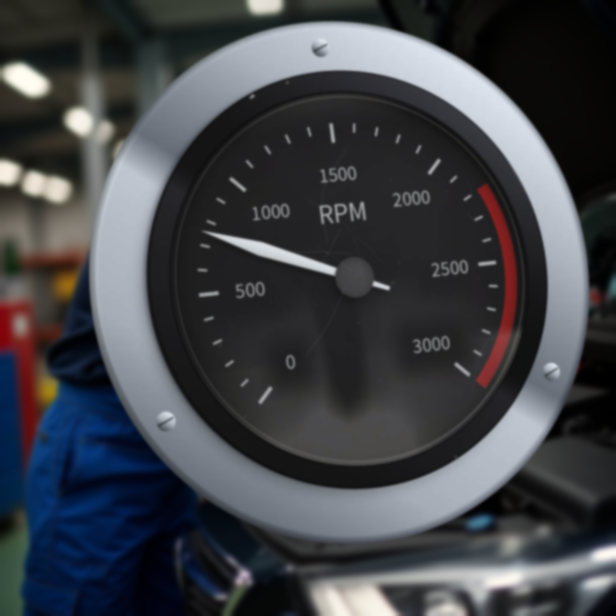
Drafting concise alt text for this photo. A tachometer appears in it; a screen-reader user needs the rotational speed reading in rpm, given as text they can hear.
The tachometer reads 750 rpm
